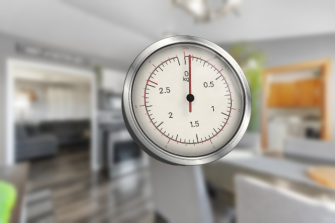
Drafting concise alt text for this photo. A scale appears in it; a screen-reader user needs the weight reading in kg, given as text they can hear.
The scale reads 0.05 kg
